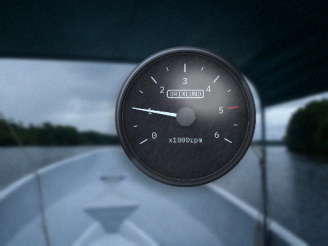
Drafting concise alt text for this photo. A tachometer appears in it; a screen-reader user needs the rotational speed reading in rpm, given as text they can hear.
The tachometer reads 1000 rpm
